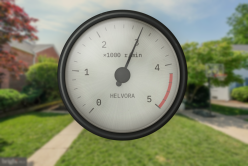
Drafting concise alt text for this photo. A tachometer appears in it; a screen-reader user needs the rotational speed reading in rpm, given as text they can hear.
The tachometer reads 3000 rpm
